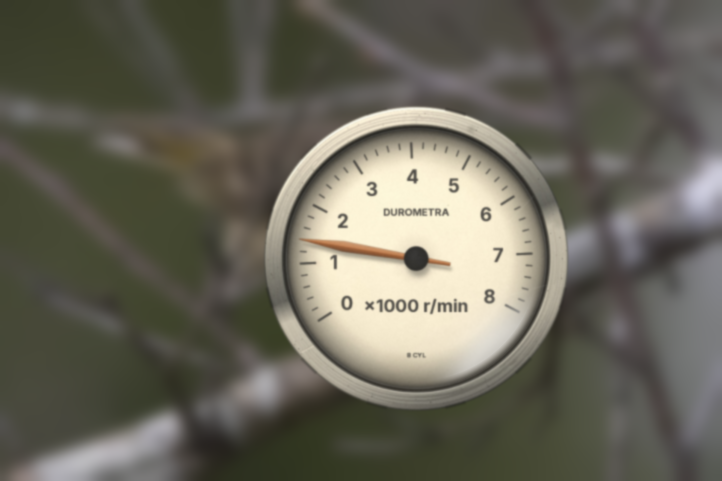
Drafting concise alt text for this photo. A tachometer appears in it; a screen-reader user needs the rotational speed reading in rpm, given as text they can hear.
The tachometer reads 1400 rpm
